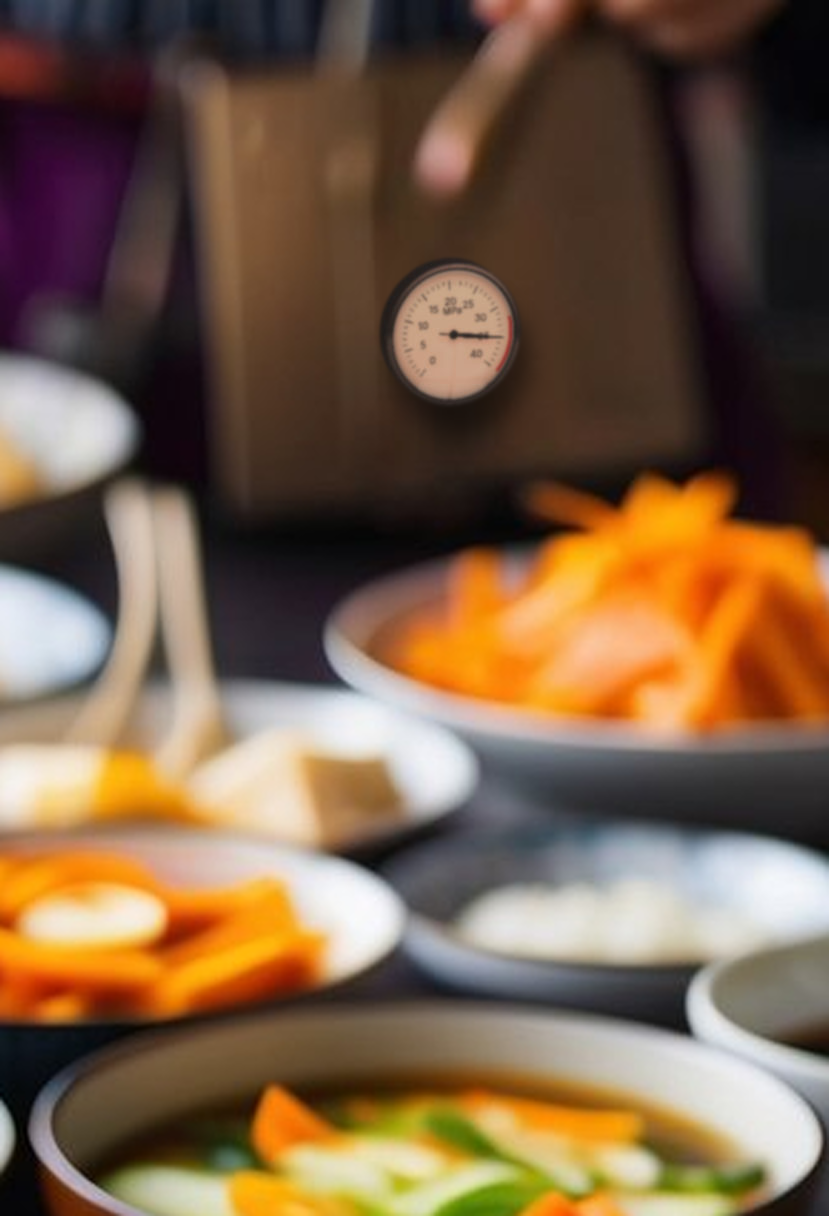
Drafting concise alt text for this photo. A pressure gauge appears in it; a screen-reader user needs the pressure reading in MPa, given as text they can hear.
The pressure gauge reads 35 MPa
